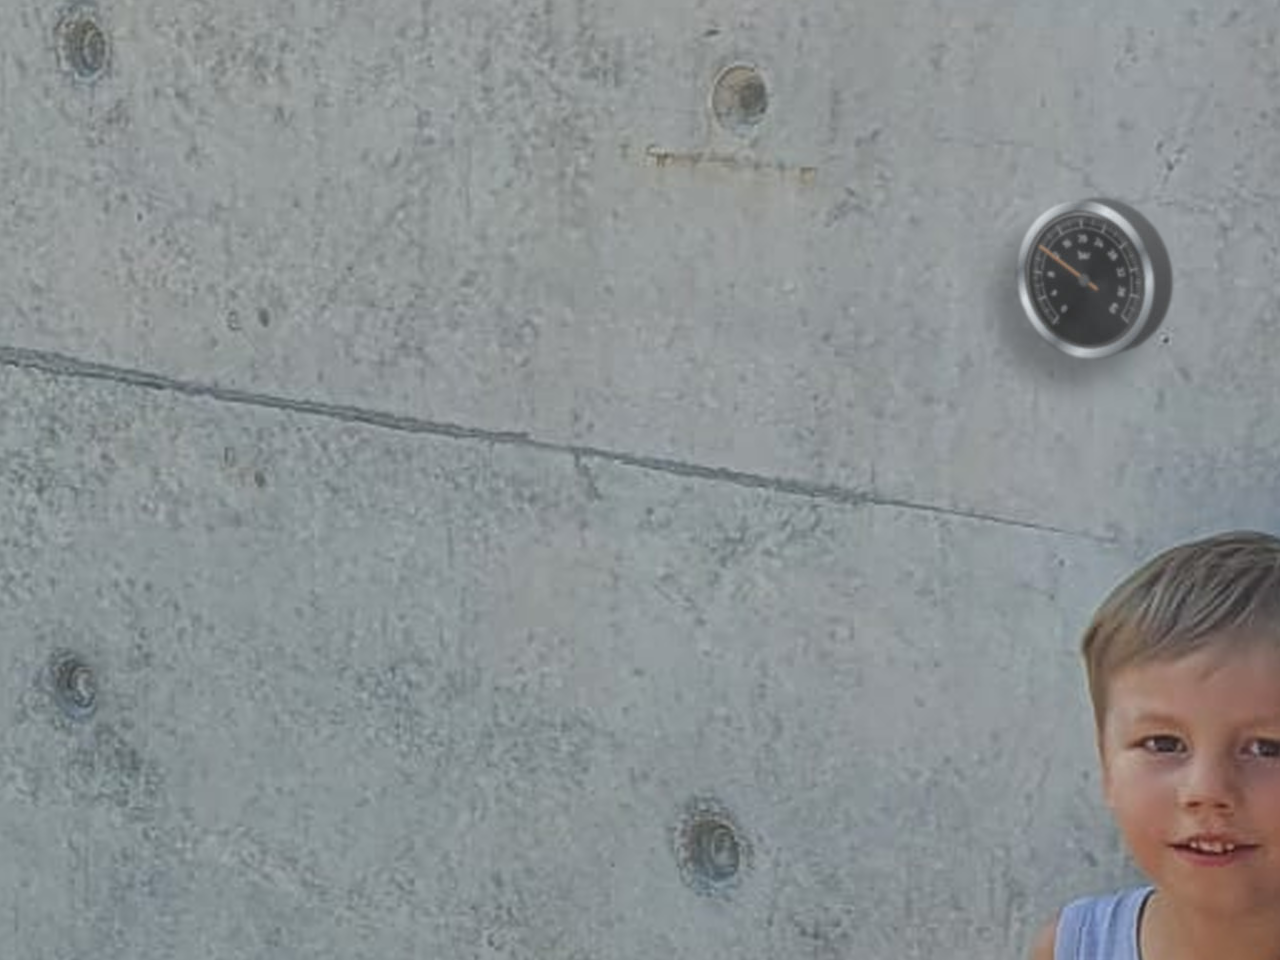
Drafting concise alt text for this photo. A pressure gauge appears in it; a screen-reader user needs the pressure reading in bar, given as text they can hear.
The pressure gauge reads 12 bar
